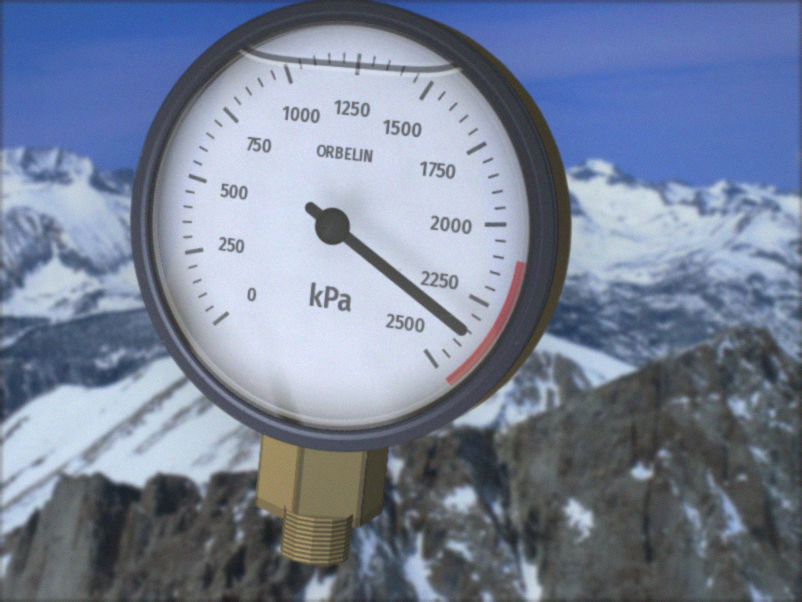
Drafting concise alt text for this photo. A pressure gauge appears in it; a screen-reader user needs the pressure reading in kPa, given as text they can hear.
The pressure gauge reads 2350 kPa
